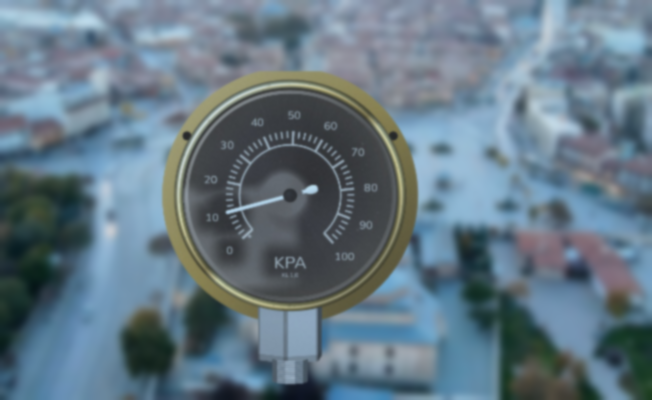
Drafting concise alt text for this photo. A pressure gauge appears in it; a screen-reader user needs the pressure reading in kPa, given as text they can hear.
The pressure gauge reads 10 kPa
